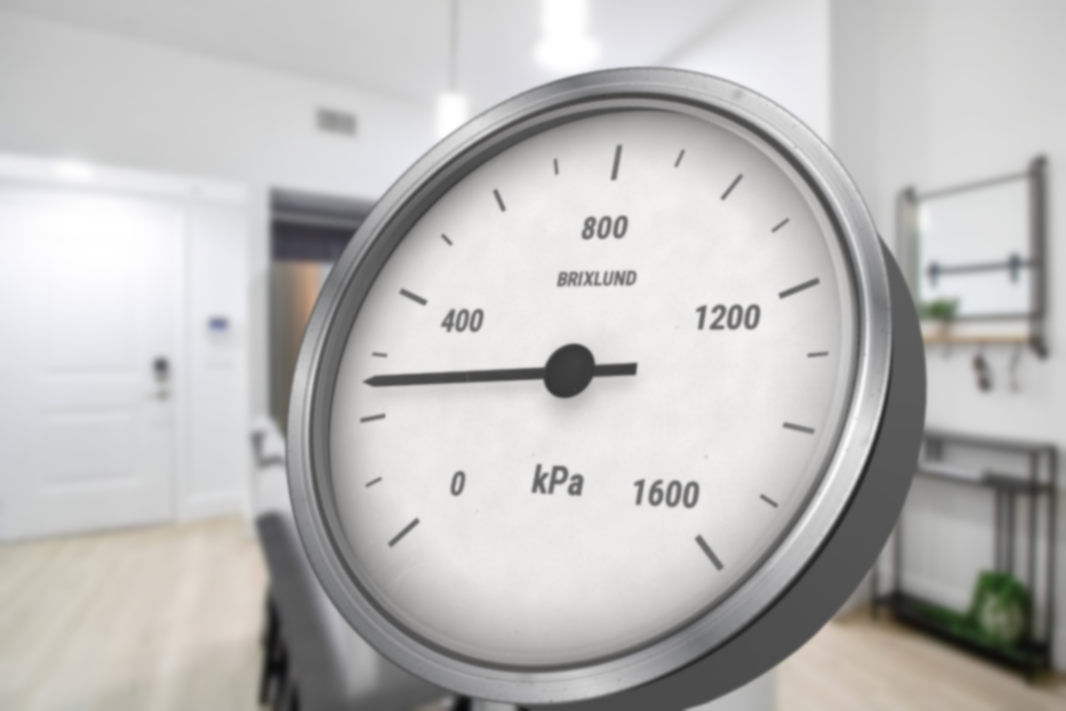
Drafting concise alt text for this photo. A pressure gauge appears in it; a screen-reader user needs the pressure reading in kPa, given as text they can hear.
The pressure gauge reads 250 kPa
